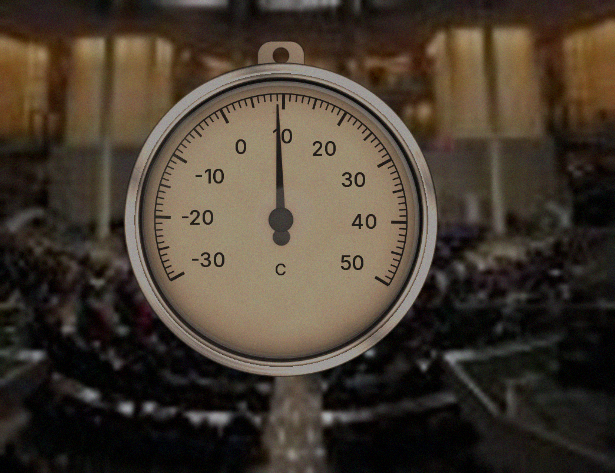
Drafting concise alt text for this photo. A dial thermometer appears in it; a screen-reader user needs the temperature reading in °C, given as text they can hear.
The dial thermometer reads 9 °C
